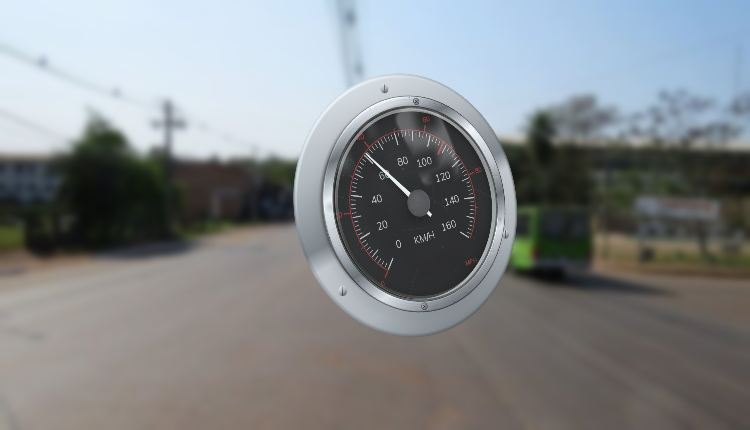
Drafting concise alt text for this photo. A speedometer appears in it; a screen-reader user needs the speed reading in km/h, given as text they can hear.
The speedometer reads 60 km/h
